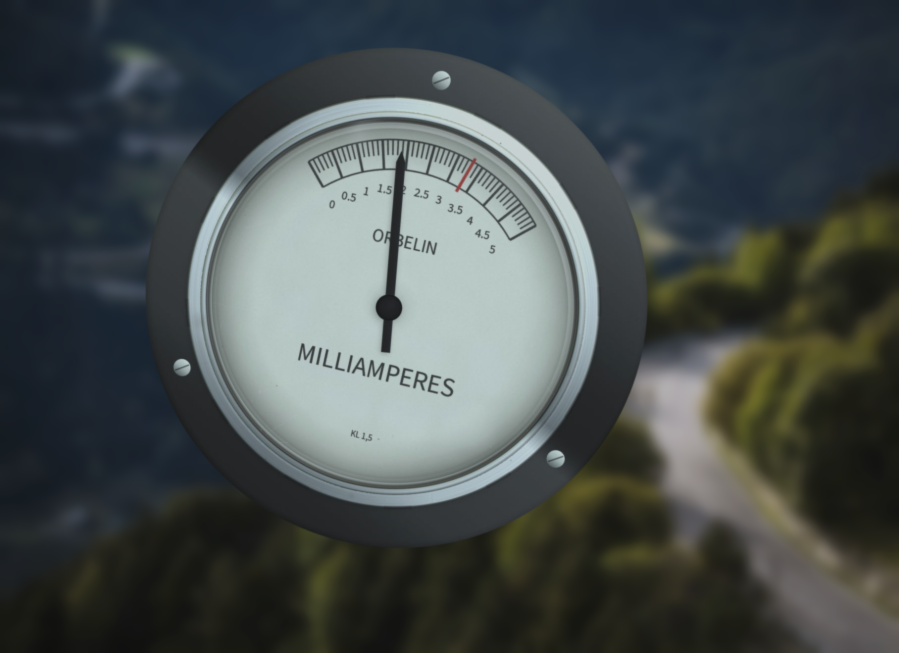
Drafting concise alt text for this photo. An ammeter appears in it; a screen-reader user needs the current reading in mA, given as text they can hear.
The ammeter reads 1.9 mA
